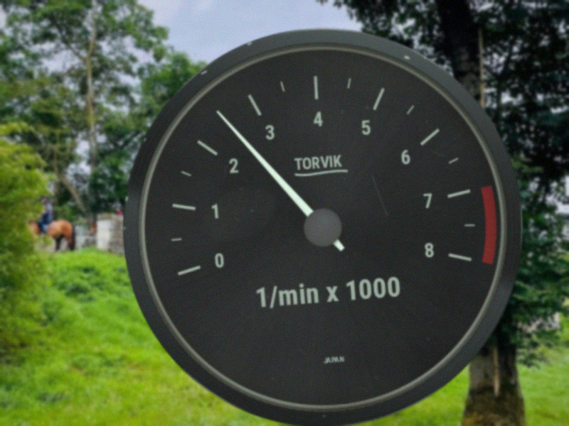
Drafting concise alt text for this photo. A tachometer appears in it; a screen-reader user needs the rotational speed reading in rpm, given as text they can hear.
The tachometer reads 2500 rpm
